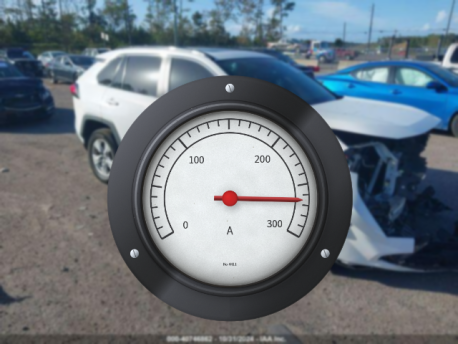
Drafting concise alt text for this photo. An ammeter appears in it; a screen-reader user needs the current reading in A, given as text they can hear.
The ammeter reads 265 A
